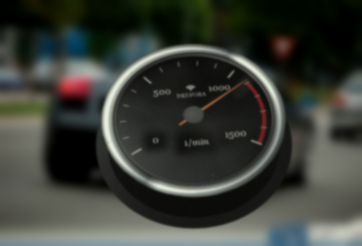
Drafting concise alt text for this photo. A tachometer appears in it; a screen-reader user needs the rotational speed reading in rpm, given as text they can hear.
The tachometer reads 1100 rpm
